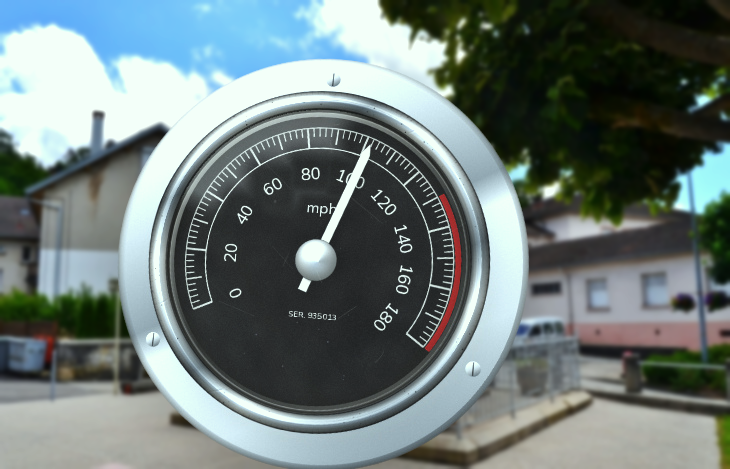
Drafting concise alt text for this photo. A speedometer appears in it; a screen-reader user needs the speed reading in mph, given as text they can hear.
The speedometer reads 102 mph
